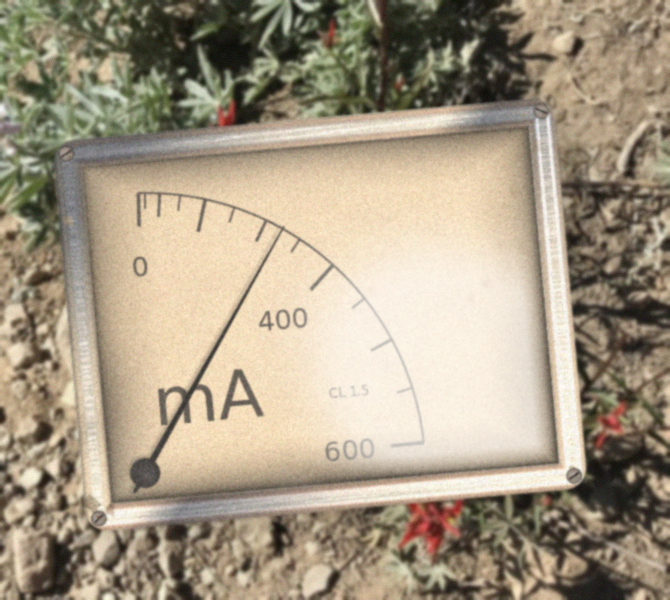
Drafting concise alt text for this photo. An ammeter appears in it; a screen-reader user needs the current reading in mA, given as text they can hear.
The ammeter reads 325 mA
